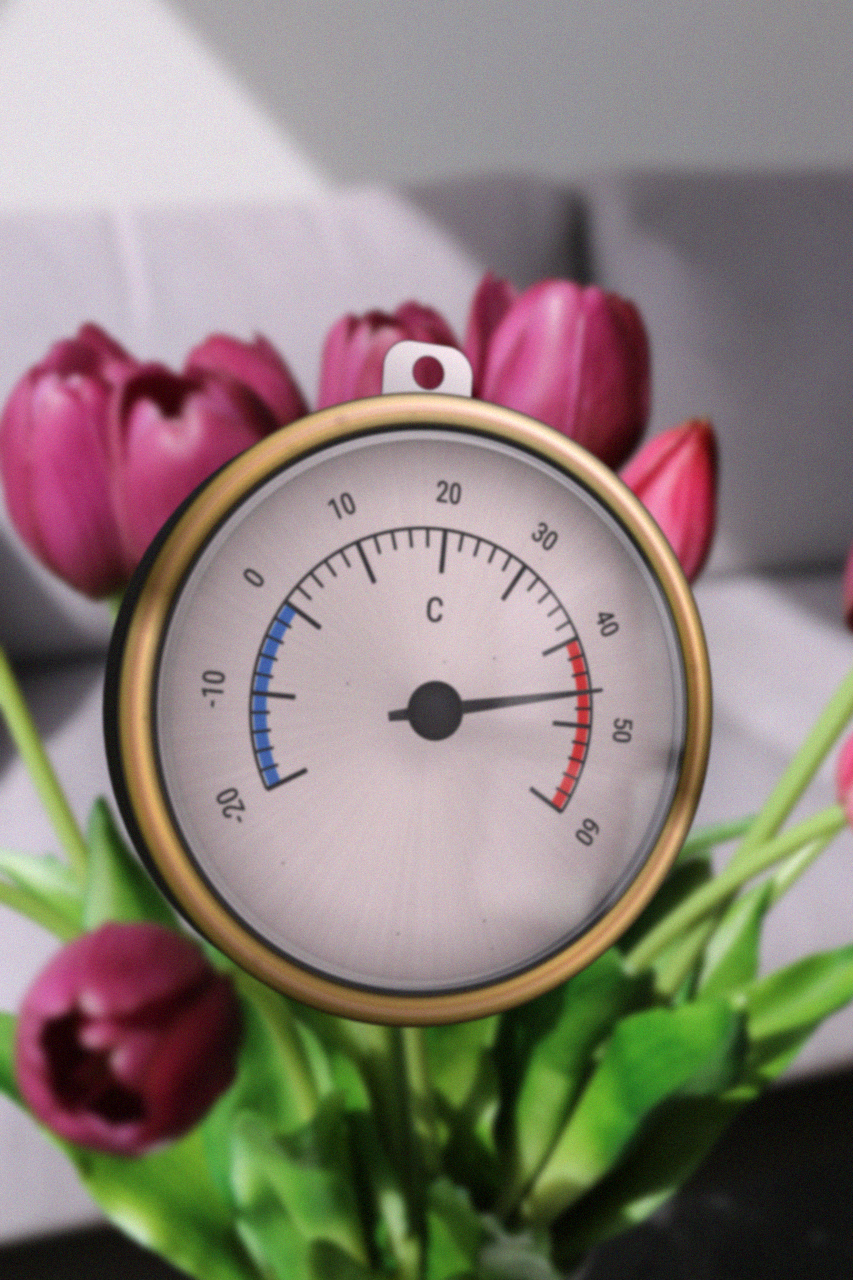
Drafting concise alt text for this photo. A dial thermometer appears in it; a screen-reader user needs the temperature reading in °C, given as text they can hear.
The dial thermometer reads 46 °C
